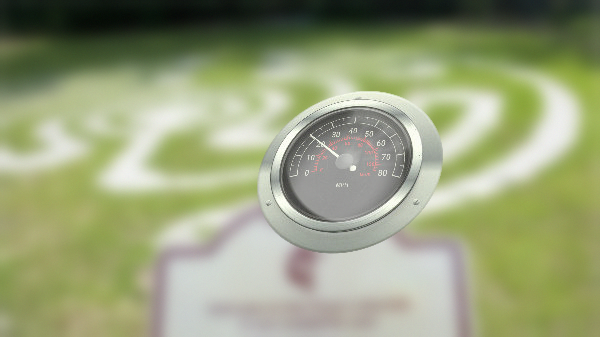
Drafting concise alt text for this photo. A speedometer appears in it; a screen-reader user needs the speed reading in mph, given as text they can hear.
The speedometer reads 20 mph
